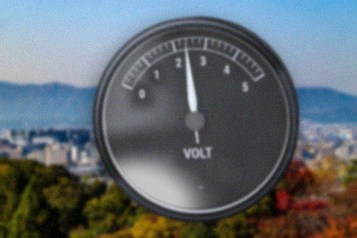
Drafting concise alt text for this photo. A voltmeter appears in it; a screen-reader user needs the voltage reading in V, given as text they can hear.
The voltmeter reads 2.4 V
